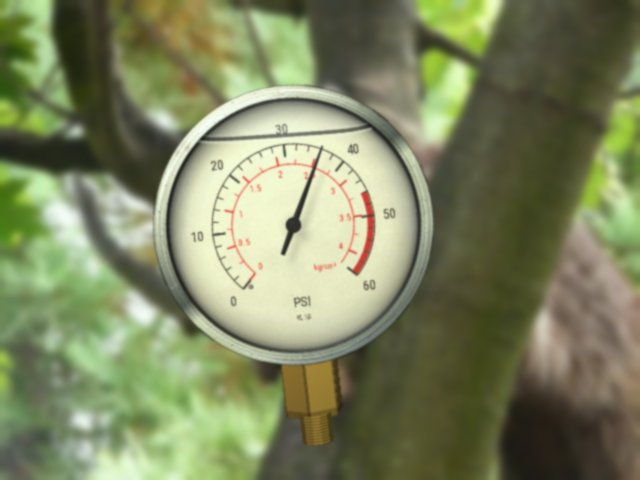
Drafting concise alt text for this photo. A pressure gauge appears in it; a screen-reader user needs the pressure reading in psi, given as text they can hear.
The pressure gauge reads 36 psi
